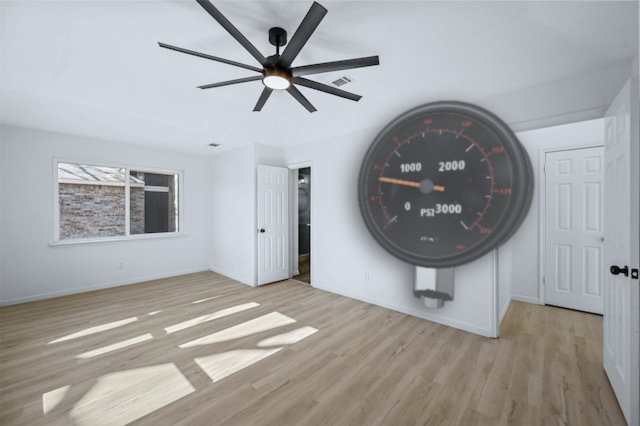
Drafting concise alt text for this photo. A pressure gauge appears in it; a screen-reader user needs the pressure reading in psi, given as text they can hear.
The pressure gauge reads 600 psi
